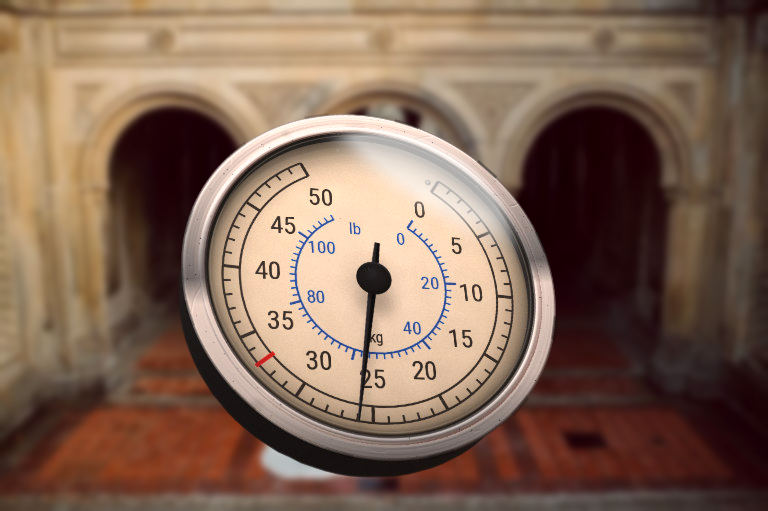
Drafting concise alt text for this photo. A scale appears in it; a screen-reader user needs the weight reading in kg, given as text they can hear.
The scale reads 26 kg
